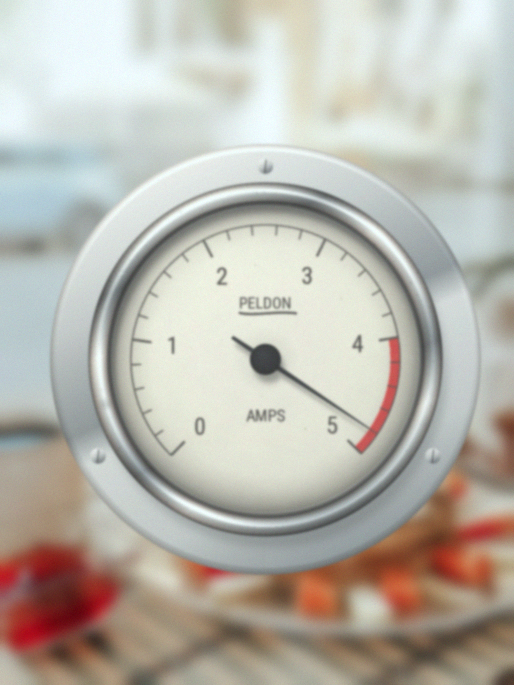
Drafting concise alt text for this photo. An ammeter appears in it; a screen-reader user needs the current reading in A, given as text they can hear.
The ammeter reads 4.8 A
